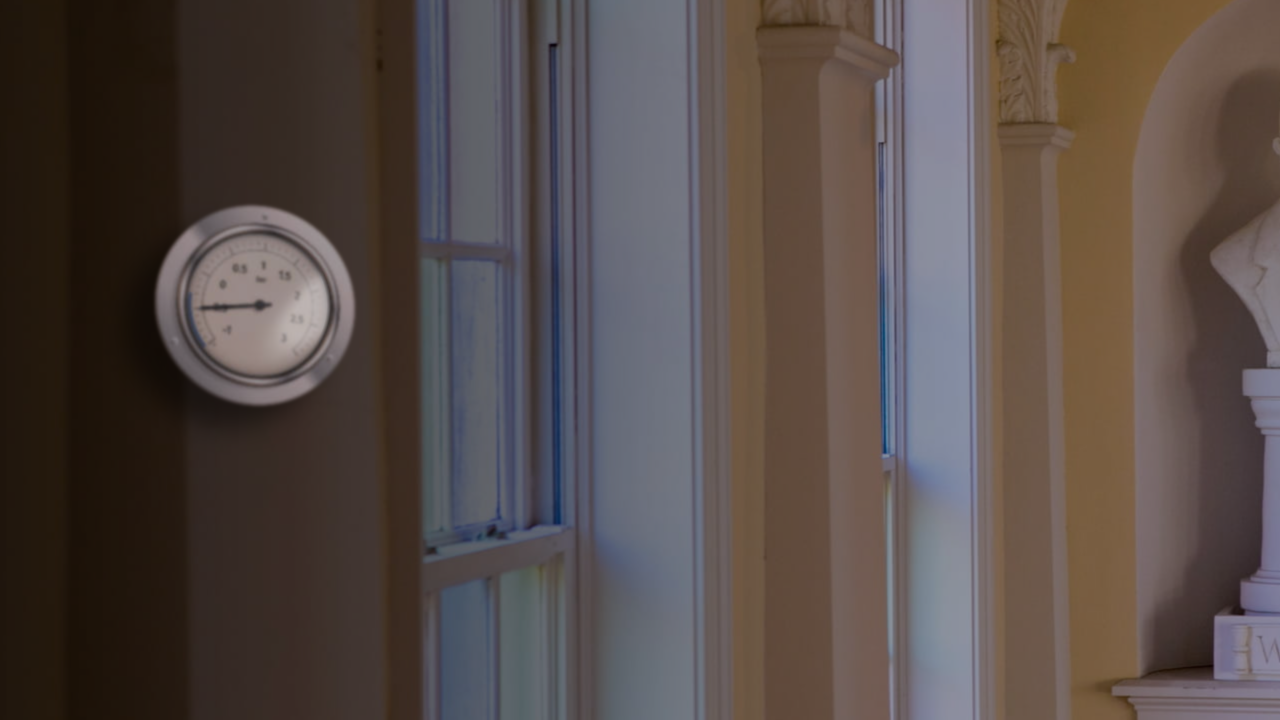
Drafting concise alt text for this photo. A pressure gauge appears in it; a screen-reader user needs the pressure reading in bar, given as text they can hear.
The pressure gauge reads -0.5 bar
